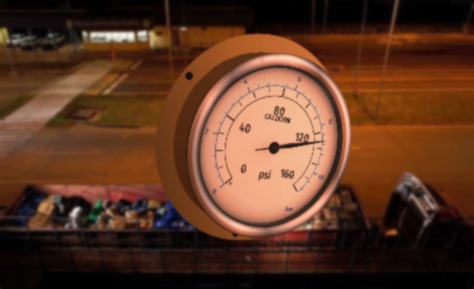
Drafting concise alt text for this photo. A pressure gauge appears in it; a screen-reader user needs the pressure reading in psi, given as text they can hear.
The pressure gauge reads 125 psi
